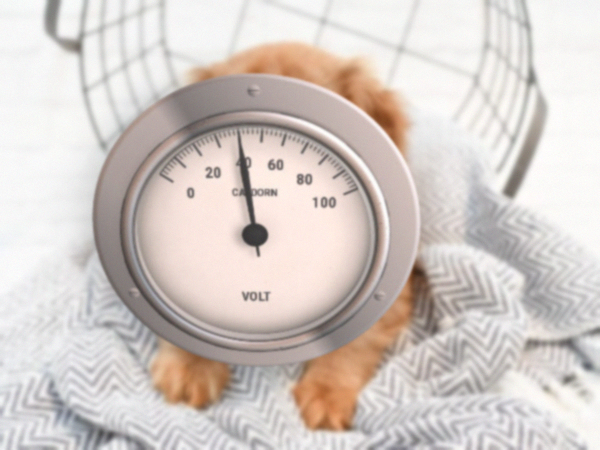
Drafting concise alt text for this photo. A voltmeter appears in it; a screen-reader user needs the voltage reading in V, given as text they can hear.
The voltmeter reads 40 V
